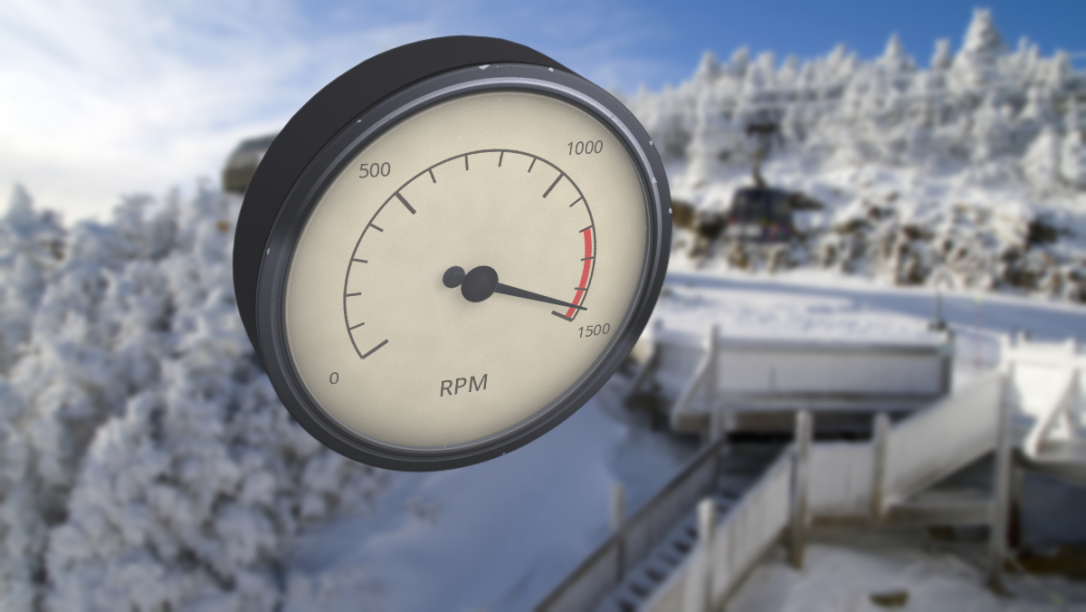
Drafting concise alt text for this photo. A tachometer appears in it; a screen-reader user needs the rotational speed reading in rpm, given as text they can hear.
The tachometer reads 1450 rpm
